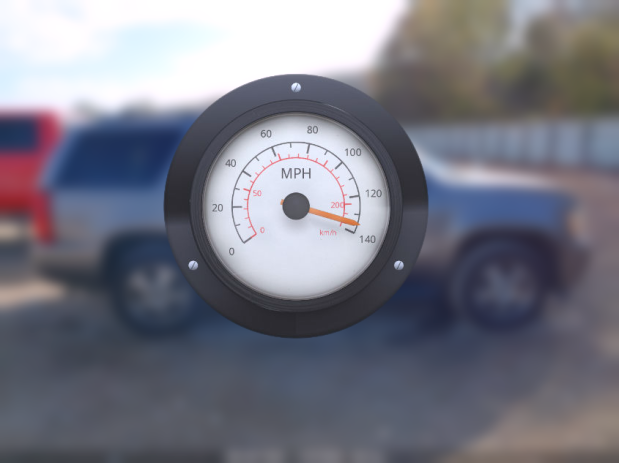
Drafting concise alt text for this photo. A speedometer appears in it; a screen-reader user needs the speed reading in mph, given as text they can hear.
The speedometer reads 135 mph
